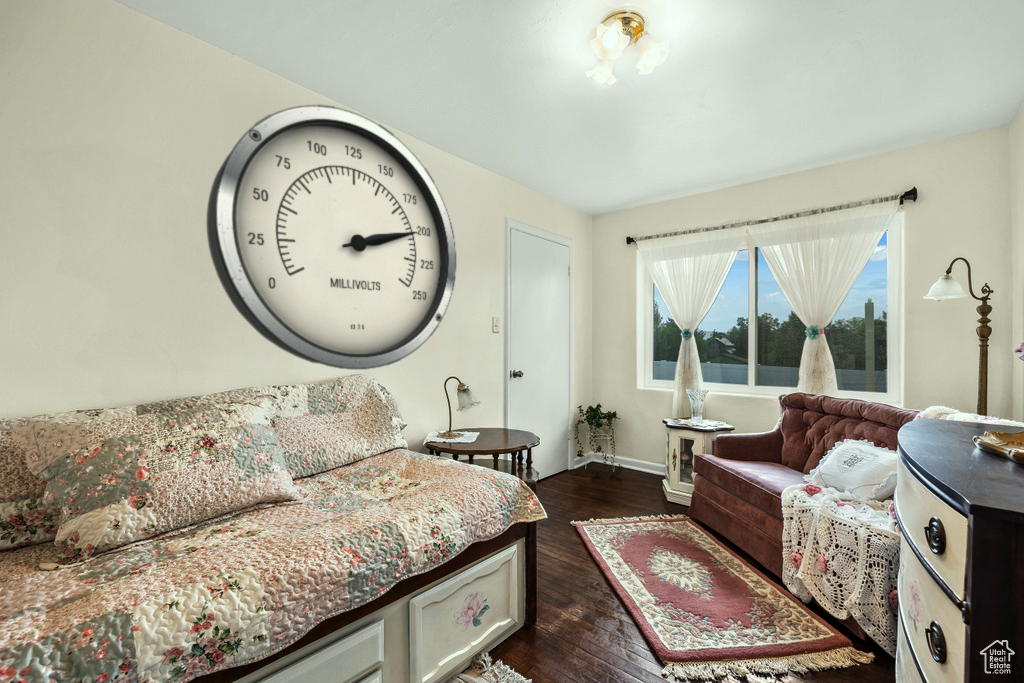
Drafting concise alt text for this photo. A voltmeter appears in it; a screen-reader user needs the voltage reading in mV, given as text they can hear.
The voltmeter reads 200 mV
